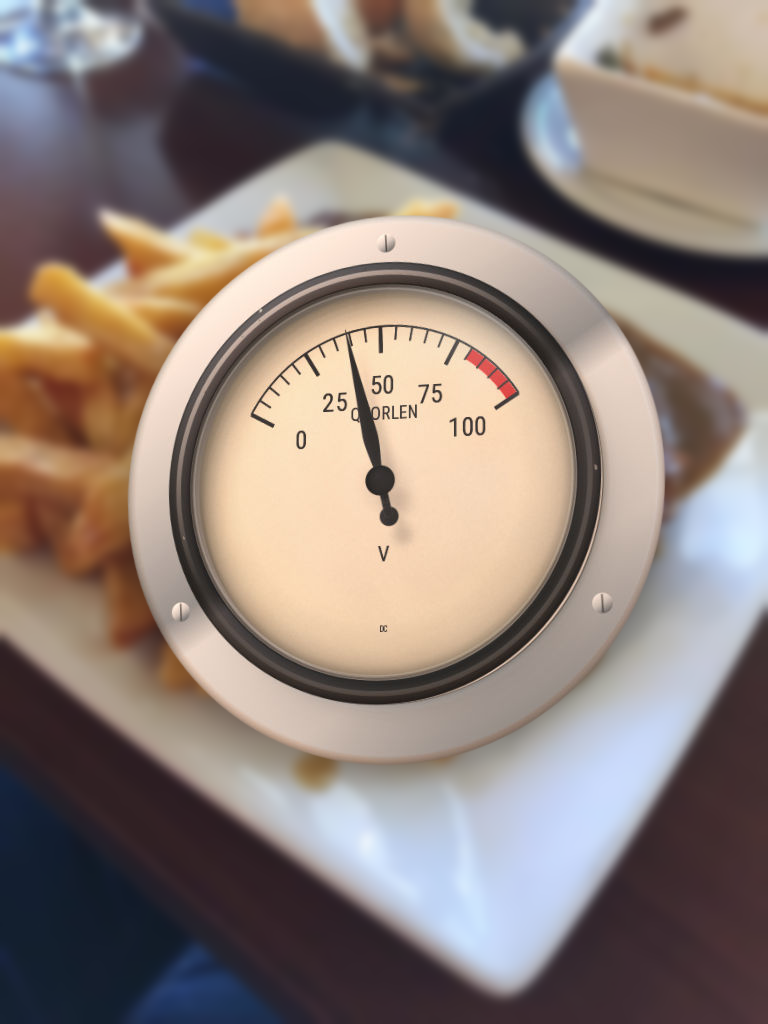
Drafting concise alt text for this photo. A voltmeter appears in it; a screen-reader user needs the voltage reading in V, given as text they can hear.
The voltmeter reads 40 V
